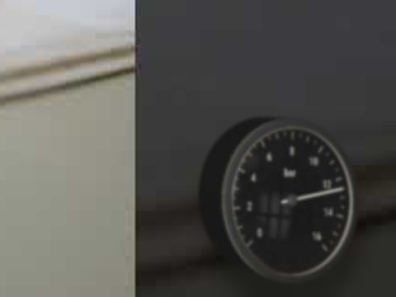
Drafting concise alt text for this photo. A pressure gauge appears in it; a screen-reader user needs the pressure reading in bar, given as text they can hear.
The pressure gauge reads 12.5 bar
